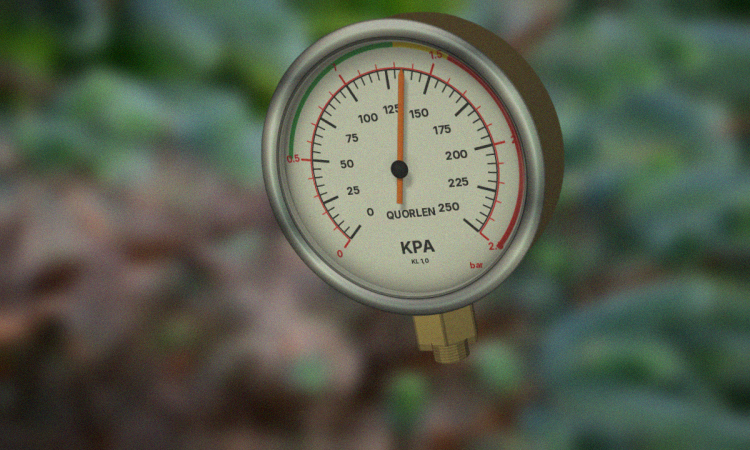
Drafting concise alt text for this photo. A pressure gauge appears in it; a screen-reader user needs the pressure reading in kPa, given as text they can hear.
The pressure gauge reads 135 kPa
